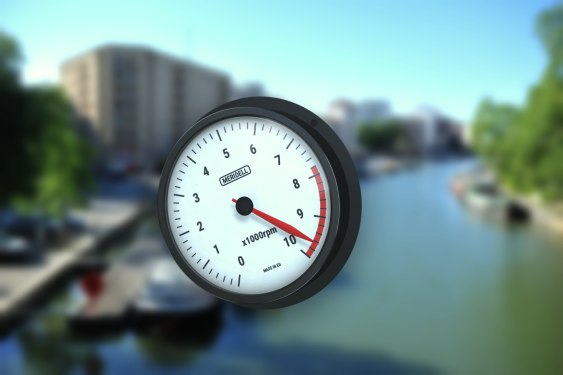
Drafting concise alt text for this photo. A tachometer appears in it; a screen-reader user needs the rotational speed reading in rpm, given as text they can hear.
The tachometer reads 9600 rpm
